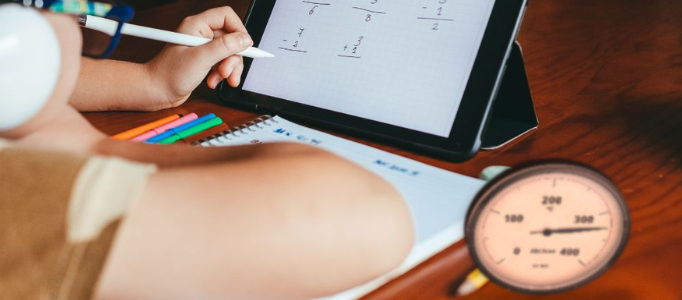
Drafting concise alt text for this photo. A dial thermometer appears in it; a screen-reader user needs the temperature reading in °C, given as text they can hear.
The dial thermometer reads 325 °C
